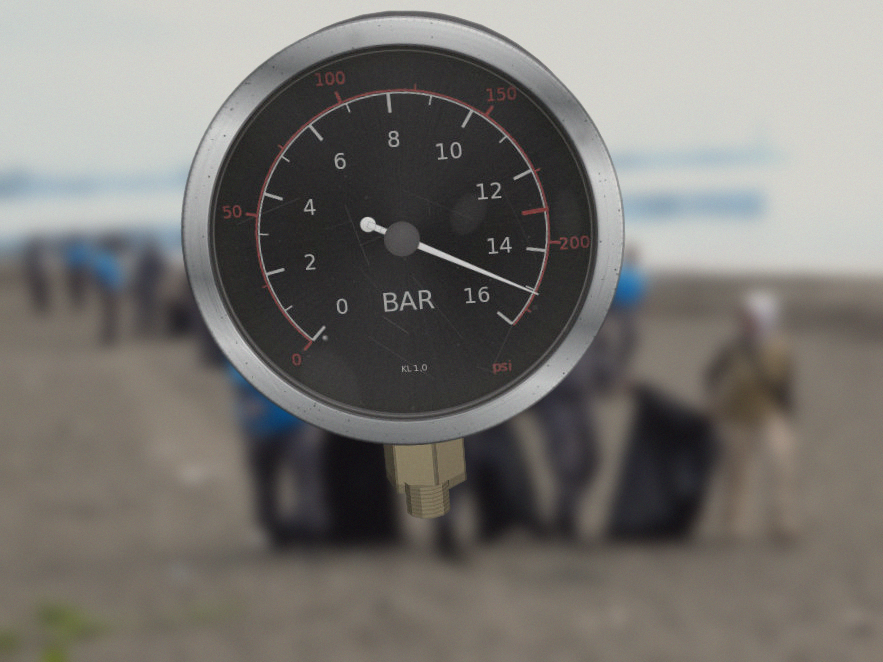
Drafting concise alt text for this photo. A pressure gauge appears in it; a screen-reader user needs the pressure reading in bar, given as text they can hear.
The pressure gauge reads 15 bar
